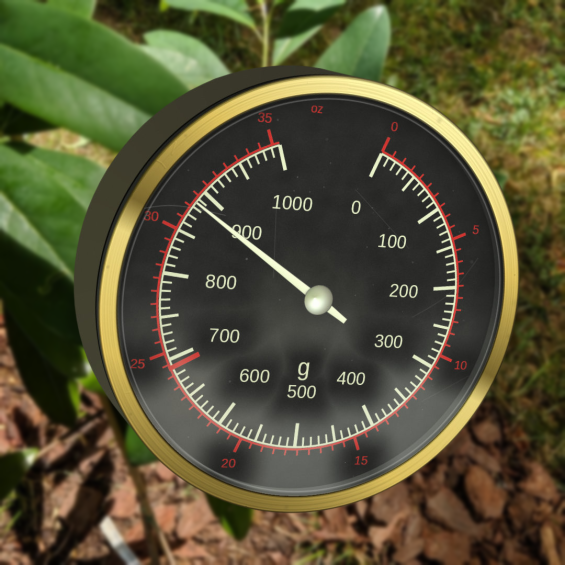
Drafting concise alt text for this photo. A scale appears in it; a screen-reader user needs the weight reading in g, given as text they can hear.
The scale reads 885 g
